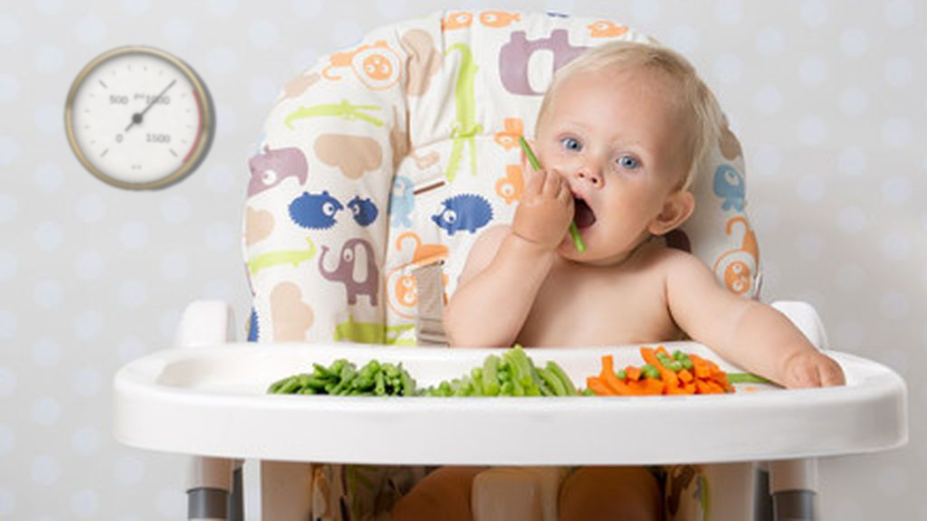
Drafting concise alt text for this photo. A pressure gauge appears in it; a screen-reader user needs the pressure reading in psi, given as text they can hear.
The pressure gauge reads 1000 psi
